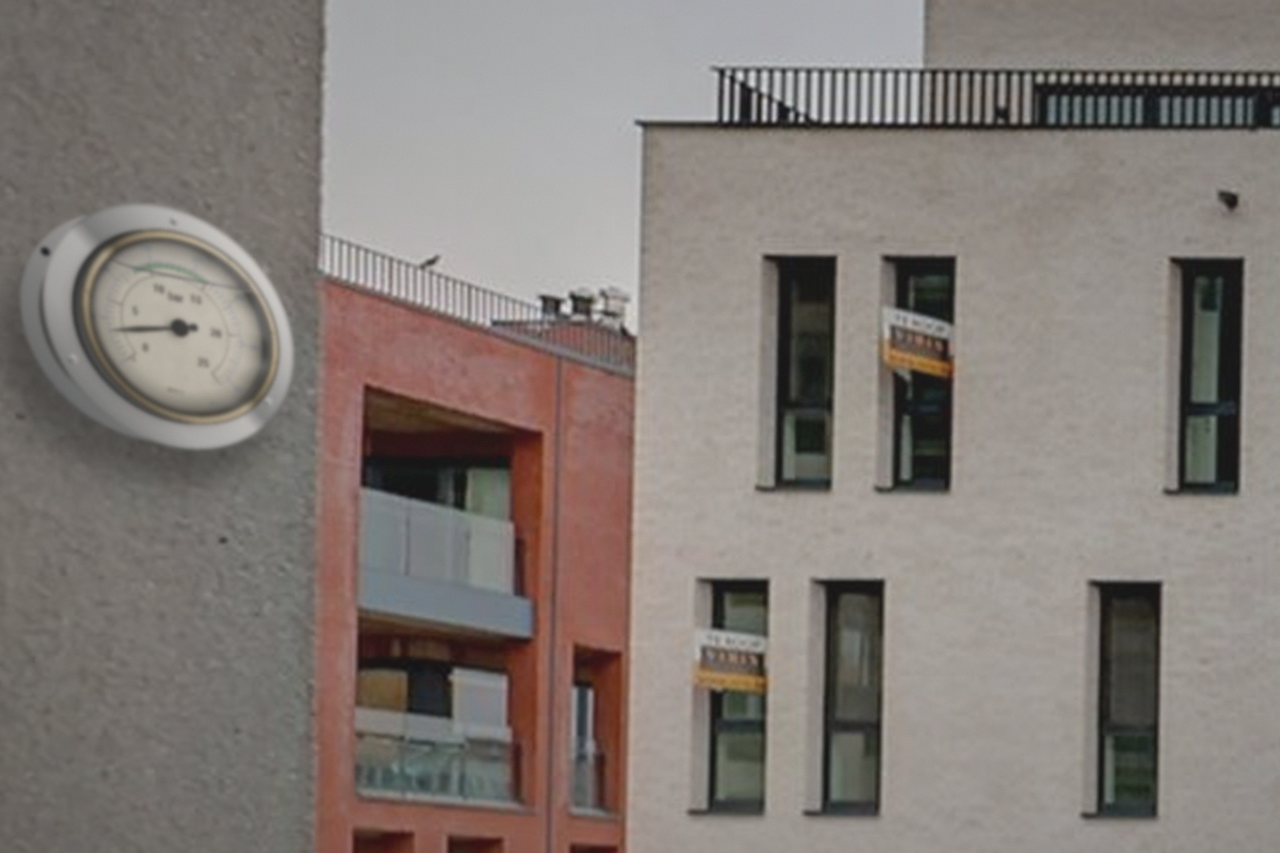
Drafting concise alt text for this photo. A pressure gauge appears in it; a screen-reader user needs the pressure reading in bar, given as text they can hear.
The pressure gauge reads 2.5 bar
